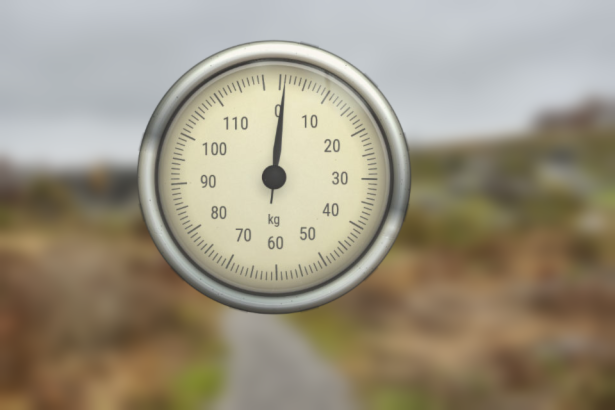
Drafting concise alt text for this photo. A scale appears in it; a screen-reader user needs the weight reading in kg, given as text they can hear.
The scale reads 1 kg
